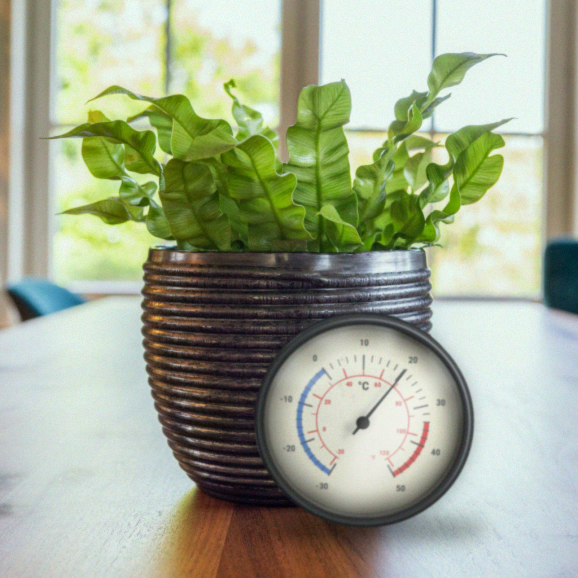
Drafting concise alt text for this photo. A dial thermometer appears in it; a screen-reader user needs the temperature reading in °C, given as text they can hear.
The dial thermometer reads 20 °C
